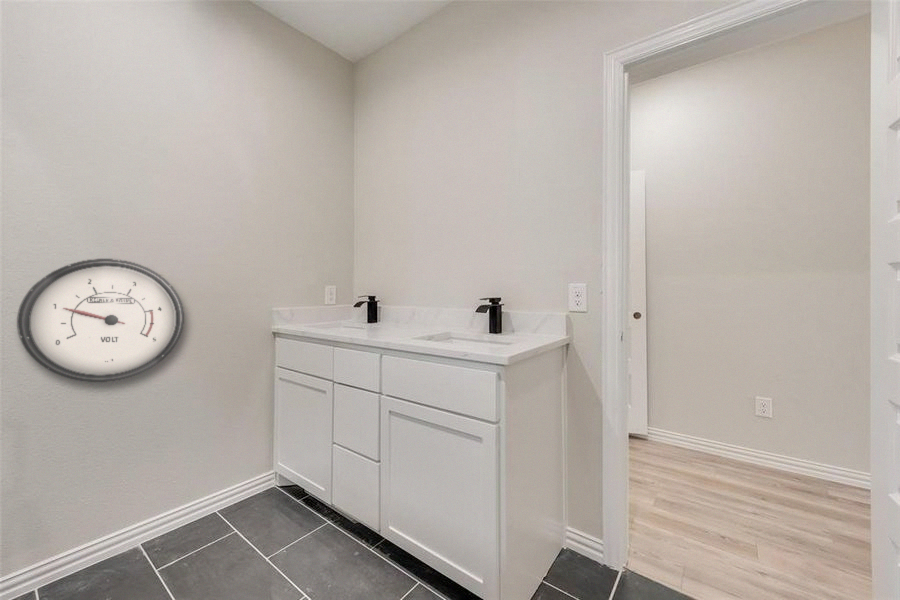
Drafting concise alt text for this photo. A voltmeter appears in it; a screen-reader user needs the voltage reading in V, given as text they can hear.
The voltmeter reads 1 V
